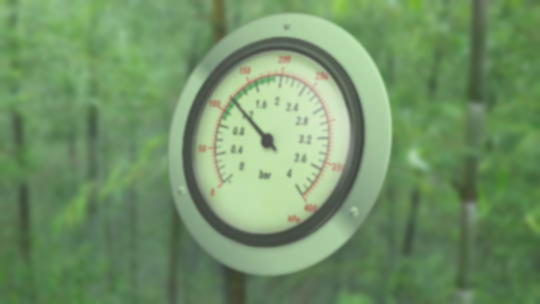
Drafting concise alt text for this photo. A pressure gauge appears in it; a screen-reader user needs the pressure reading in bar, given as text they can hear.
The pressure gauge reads 1.2 bar
